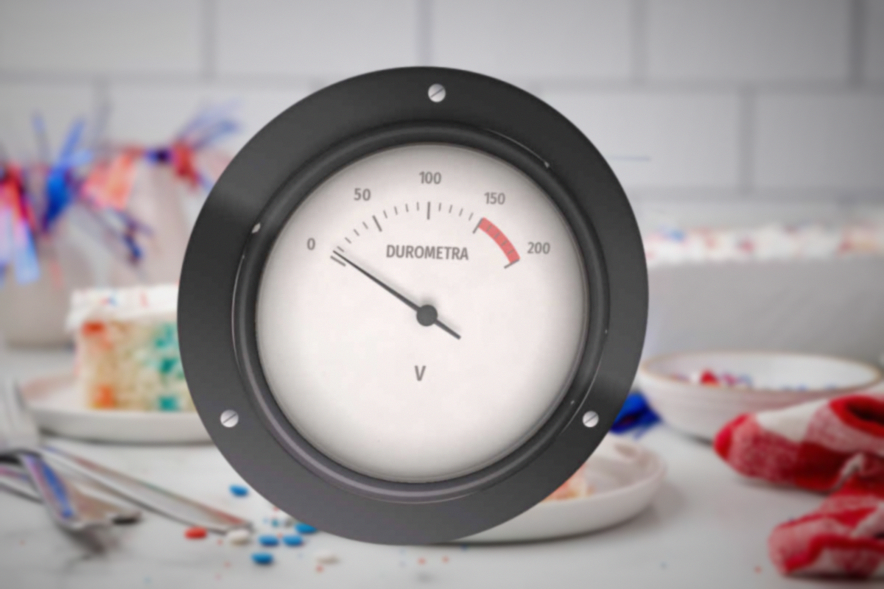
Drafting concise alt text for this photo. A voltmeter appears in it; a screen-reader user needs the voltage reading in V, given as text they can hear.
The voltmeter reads 5 V
